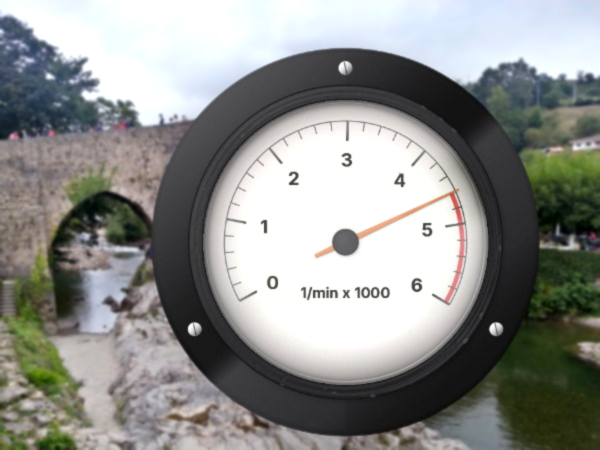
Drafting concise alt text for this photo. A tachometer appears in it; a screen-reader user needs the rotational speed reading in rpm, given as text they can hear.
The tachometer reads 4600 rpm
